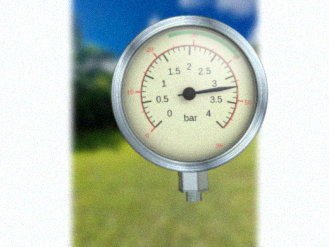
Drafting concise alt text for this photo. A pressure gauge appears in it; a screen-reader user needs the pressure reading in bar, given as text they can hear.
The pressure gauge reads 3.2 bar
